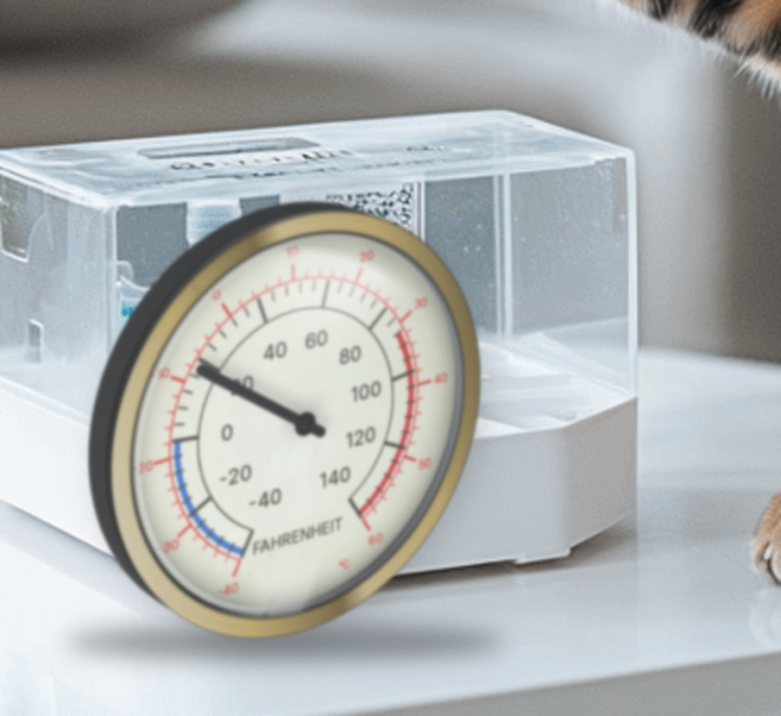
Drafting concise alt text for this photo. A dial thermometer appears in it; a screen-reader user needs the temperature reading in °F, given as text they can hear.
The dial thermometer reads 18 °F
